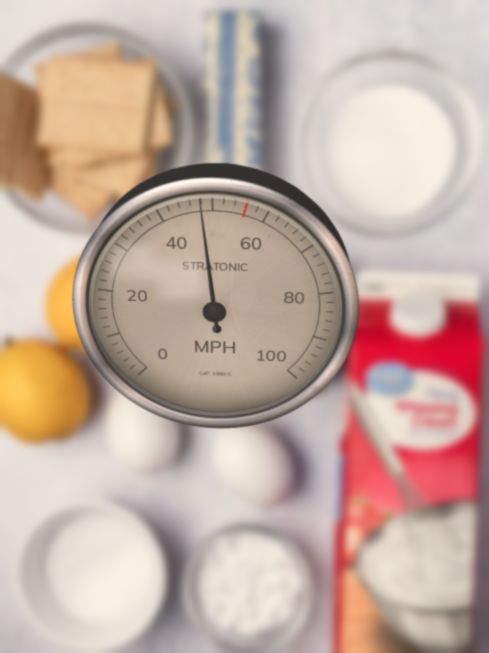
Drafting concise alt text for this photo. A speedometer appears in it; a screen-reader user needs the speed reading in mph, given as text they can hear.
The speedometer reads 48 mph
